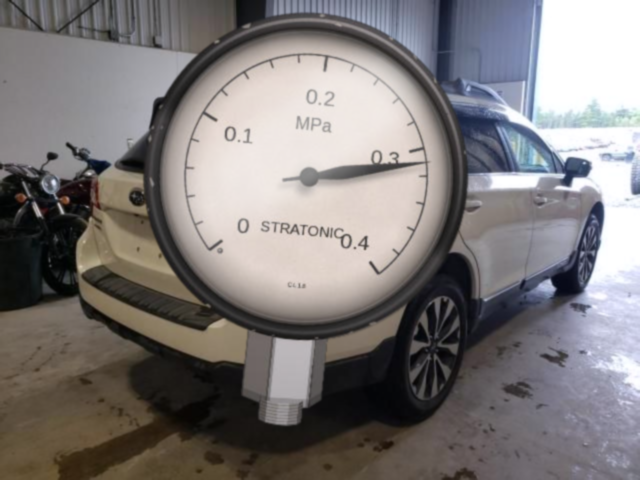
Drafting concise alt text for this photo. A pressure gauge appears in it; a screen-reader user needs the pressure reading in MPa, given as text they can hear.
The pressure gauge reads 0.31 MPa
